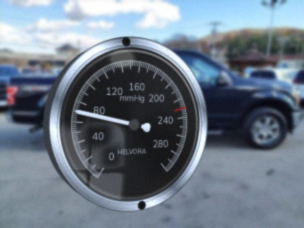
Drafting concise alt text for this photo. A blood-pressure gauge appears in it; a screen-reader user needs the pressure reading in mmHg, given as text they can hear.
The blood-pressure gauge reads 70 mmHg
